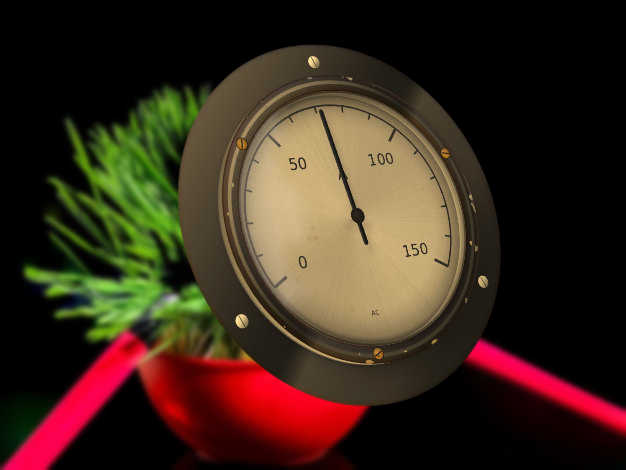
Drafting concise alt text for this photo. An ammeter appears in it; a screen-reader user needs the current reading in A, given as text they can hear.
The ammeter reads 70 A
